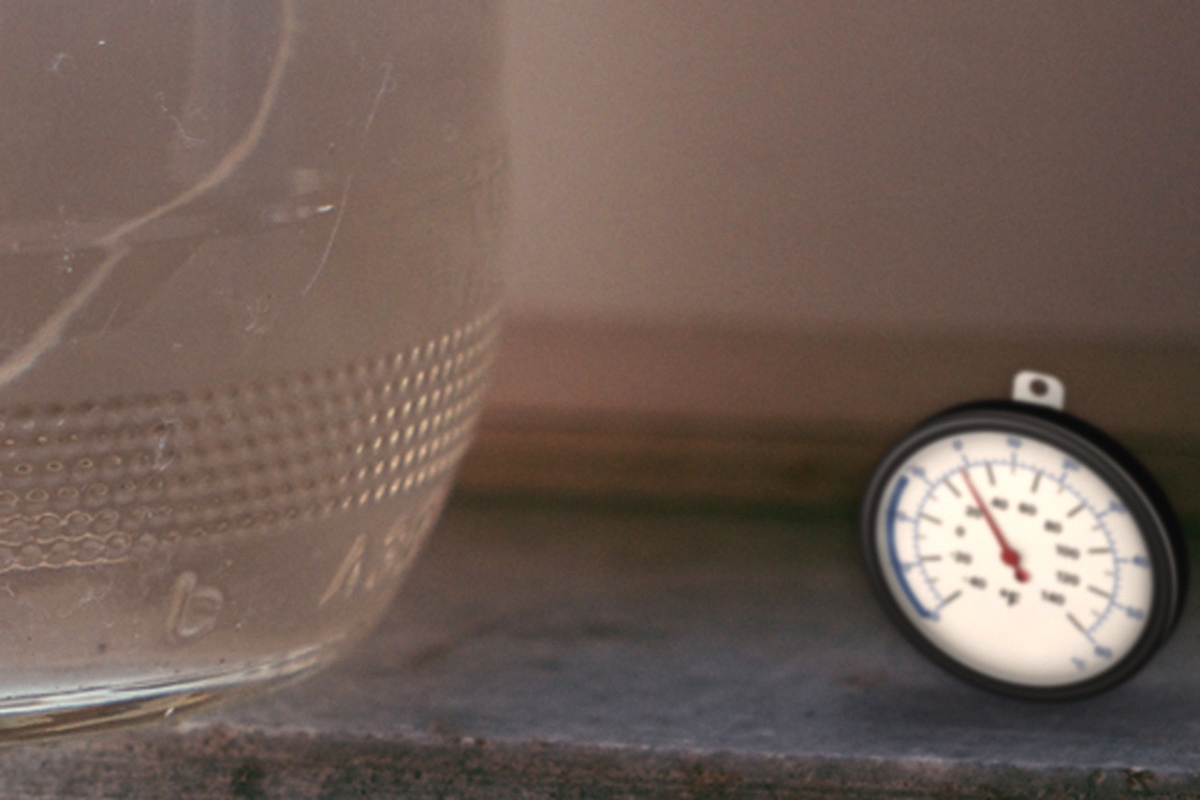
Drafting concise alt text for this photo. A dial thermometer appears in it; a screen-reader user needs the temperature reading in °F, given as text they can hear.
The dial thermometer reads 30 °F
